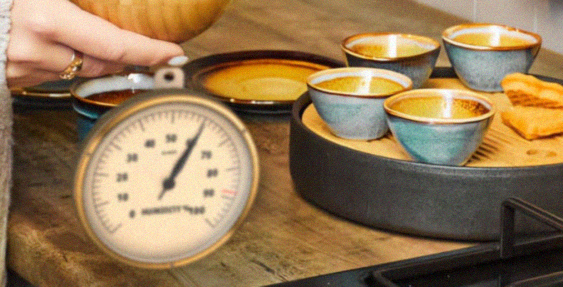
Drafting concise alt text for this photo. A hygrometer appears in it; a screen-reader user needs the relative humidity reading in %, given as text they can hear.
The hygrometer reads 60 %
